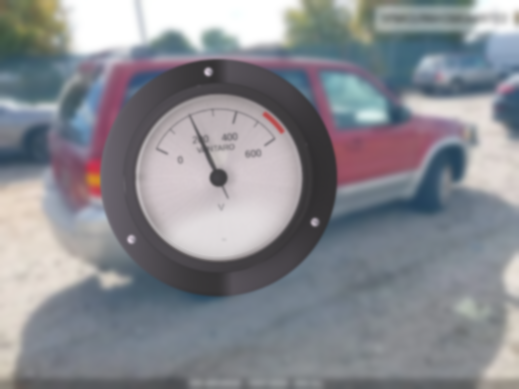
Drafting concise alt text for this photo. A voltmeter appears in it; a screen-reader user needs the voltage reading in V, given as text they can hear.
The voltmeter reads 200 V
